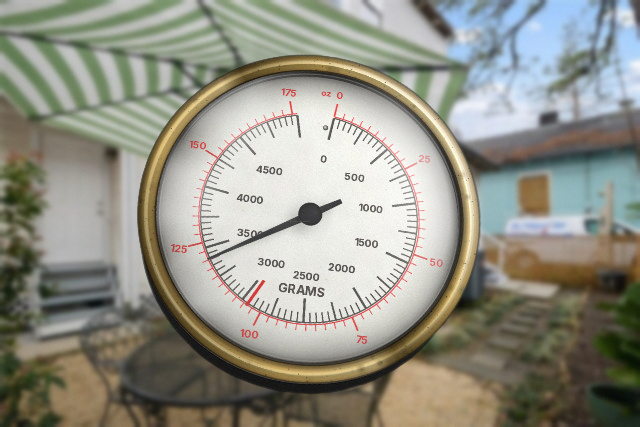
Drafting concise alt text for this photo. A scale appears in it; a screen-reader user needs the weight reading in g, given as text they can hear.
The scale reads 3400 g
